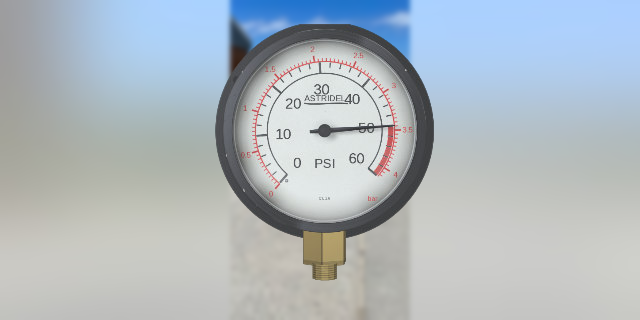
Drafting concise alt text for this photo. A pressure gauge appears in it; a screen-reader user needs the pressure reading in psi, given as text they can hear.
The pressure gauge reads 50 psi
